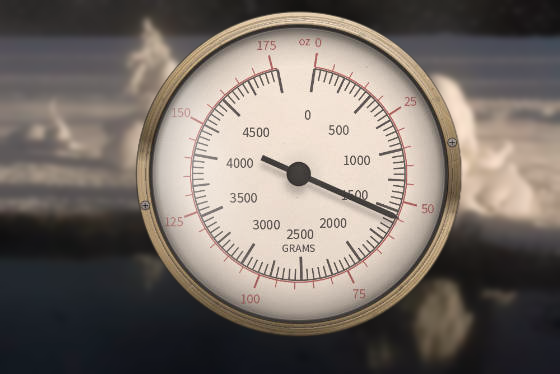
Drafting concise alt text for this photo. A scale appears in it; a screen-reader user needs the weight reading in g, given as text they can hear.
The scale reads 1550 g
